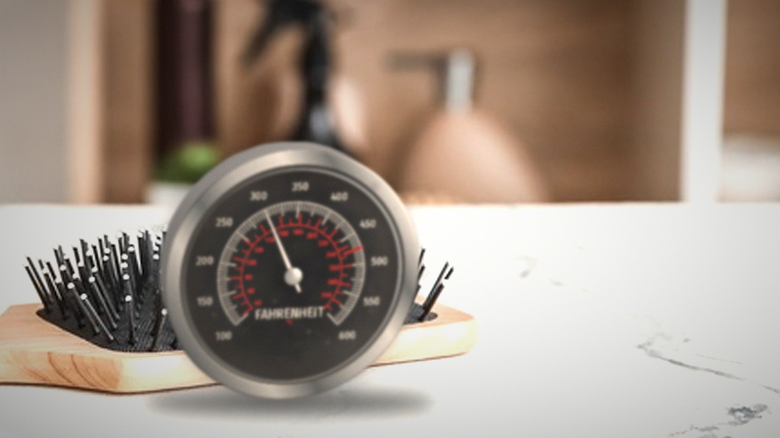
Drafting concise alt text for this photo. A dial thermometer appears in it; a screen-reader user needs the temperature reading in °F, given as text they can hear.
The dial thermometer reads 300 °F
